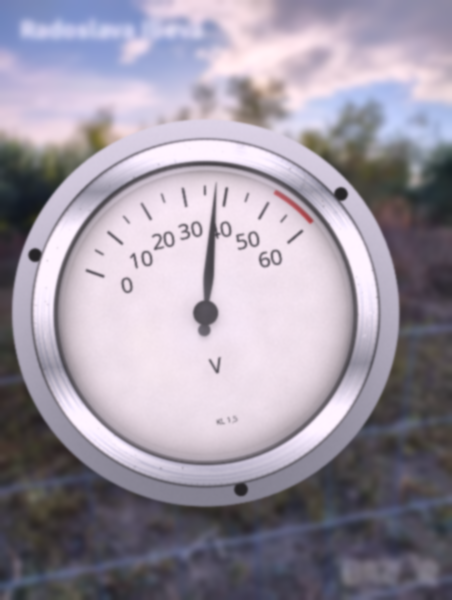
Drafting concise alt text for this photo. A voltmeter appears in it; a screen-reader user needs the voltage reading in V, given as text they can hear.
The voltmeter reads 37.5 V
